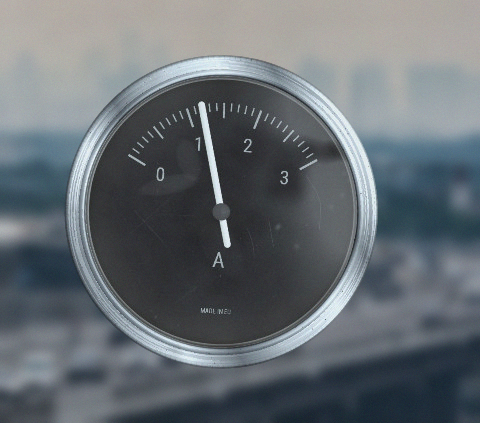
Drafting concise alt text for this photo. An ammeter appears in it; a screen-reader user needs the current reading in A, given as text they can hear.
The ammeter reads 1.2 A
